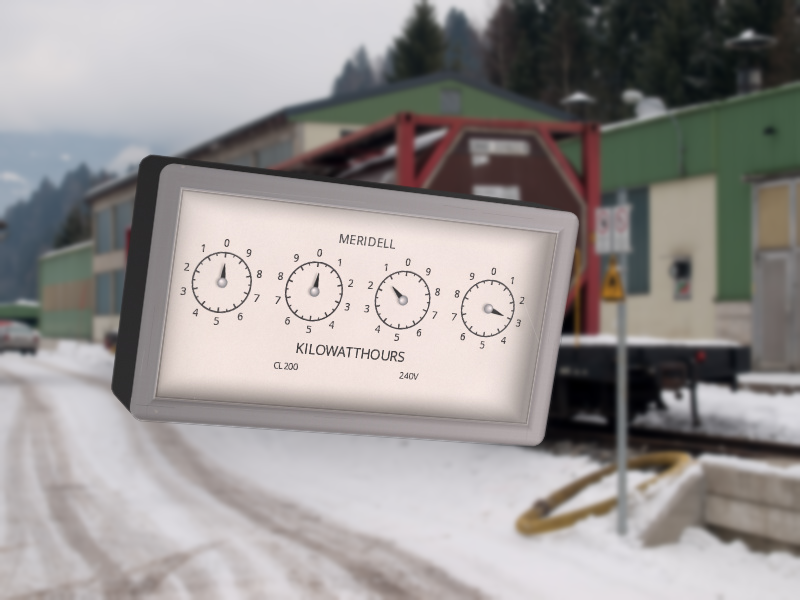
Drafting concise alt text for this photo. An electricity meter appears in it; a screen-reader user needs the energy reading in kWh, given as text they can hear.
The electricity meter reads 13 kWh
